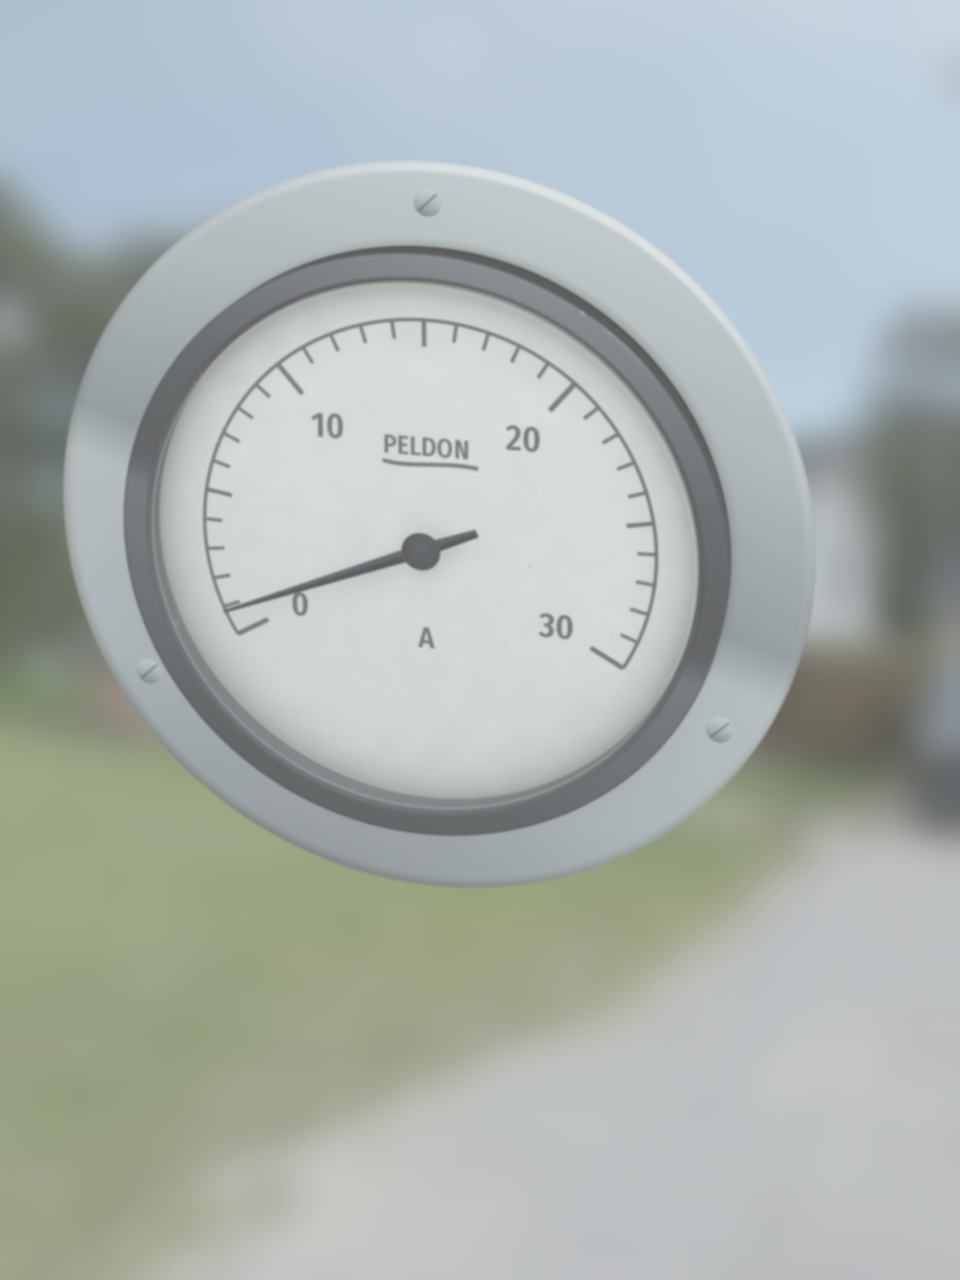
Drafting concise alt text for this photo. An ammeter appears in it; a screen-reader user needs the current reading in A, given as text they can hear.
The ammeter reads 1 A
